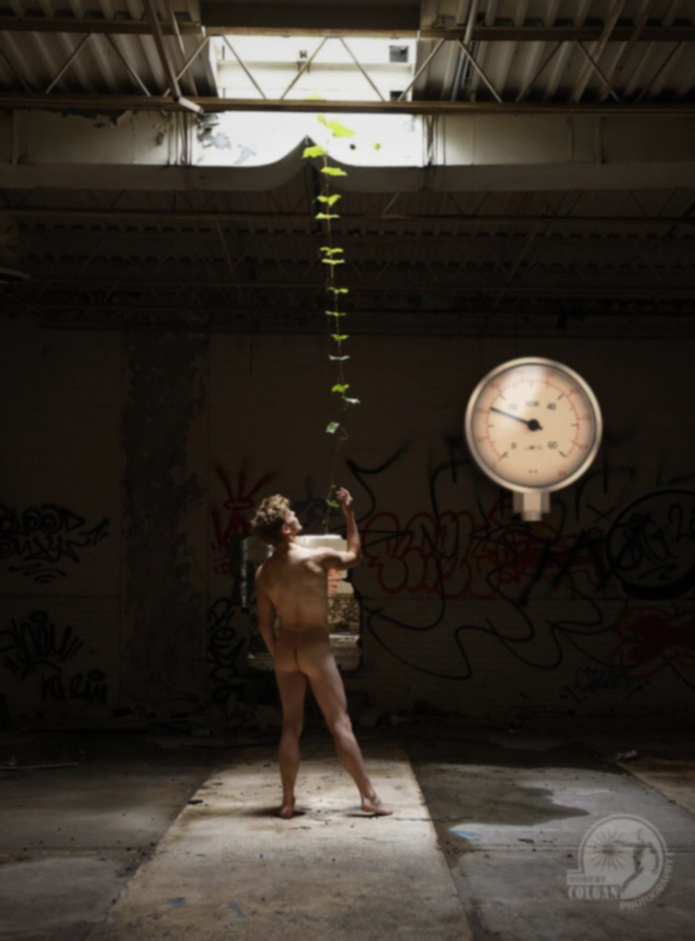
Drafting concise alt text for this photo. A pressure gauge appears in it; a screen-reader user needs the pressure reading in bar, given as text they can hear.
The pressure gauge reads 15 bar
